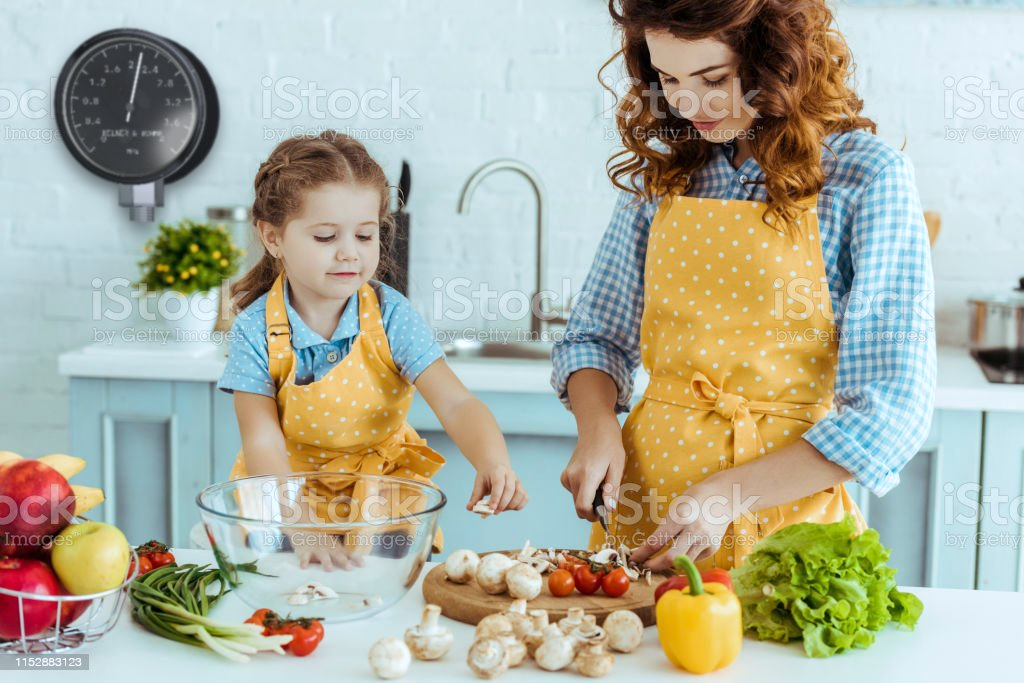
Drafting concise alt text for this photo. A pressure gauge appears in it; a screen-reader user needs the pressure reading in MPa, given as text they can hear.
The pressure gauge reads 2.2 MPa
